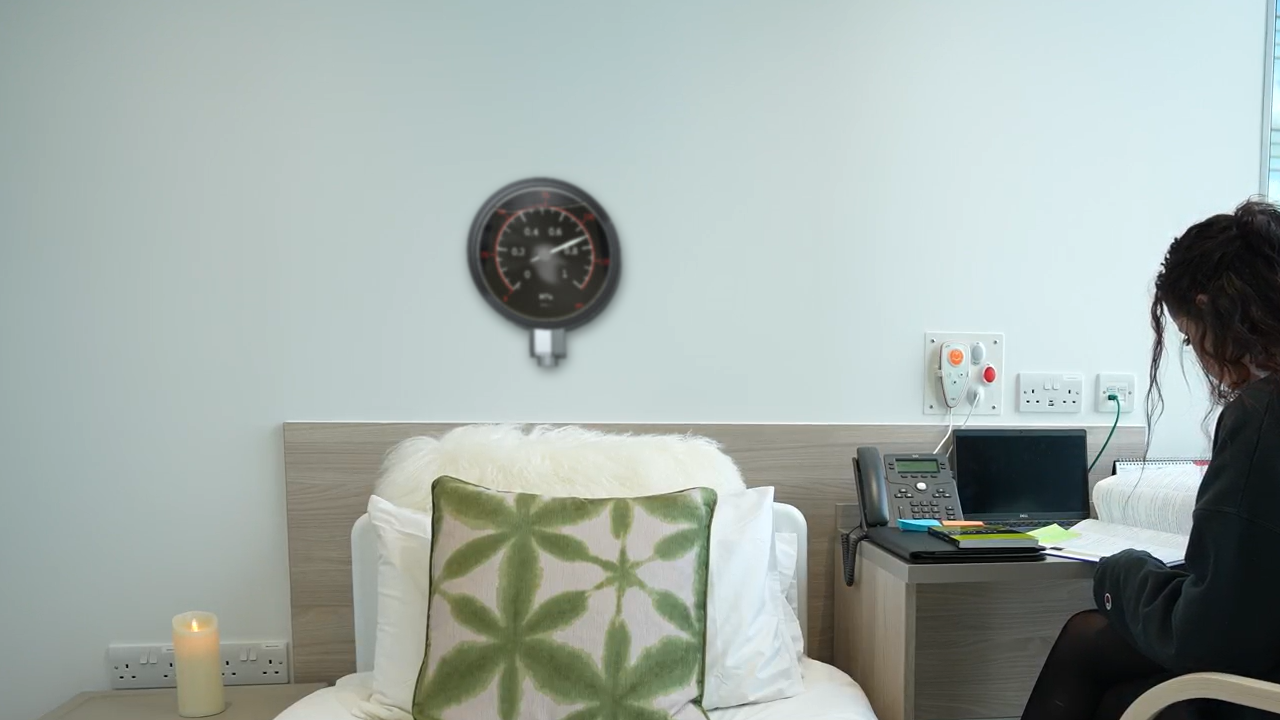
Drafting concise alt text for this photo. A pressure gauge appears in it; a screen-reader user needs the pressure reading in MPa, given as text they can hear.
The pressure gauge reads 0.75 MPa
